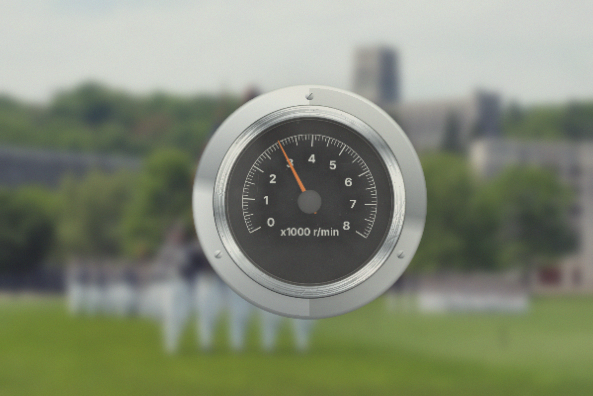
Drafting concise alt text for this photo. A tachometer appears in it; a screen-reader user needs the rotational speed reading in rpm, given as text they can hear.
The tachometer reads 3000 rpm
